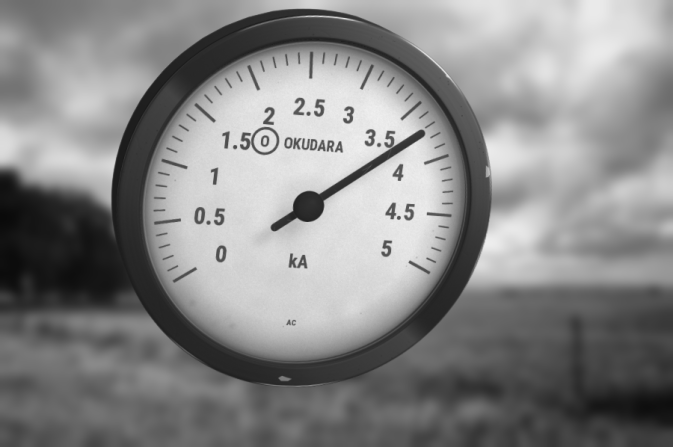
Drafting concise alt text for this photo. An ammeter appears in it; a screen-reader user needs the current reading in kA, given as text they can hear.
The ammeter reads 3.7 kA
